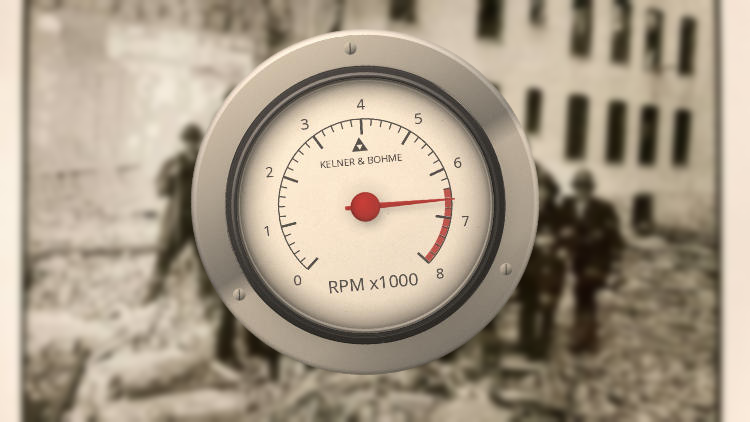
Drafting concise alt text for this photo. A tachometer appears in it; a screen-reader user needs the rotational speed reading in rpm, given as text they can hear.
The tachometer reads 6600 rpm
